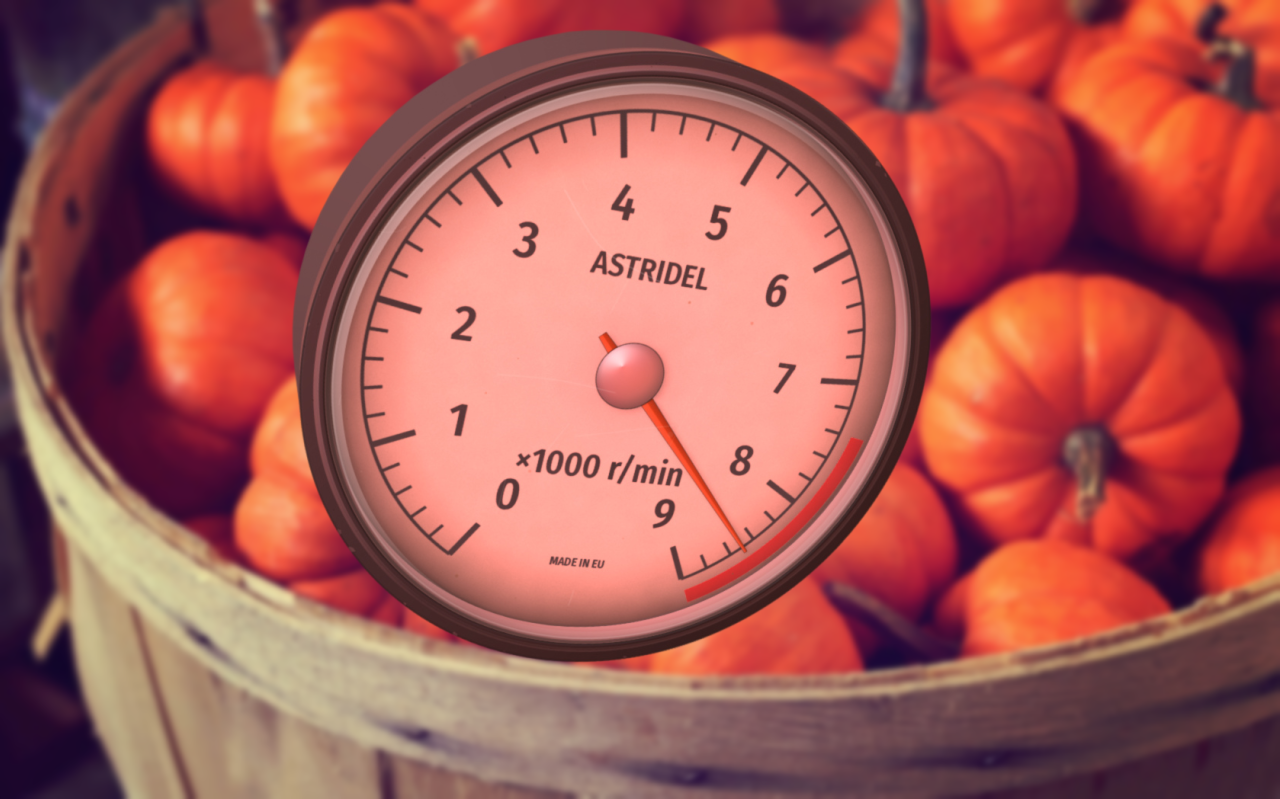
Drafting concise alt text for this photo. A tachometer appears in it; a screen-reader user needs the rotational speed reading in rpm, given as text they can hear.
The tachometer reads 8500 rpm
